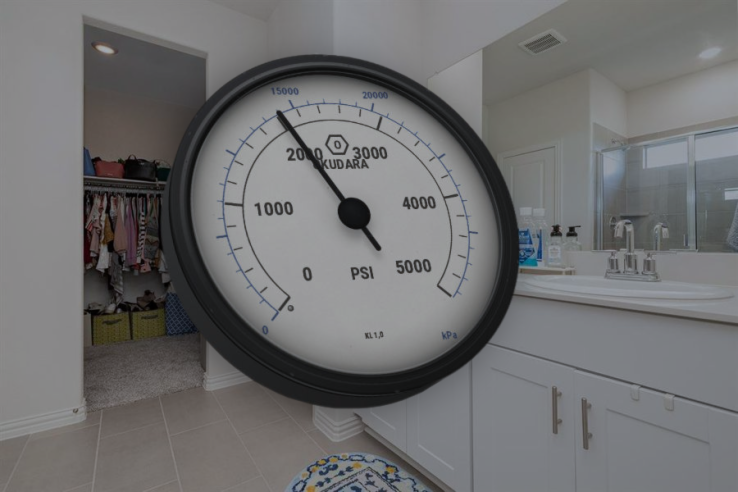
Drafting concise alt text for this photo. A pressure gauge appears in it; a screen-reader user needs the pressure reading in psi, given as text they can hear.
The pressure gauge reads 2000 psi
